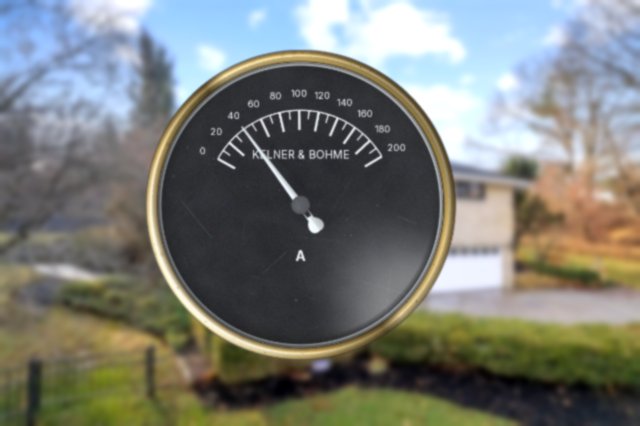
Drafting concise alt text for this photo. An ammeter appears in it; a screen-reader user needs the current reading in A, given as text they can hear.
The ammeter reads 40 A
